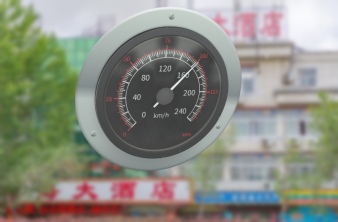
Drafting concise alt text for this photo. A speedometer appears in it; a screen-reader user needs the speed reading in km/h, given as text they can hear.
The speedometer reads 160 km/h
